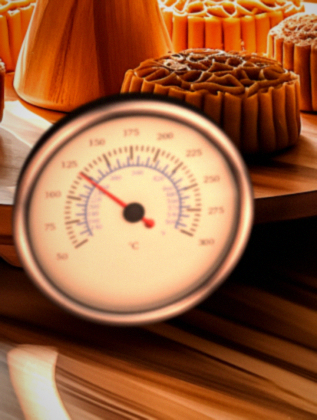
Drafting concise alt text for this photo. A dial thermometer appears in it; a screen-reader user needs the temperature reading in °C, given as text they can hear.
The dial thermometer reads 125 °C
